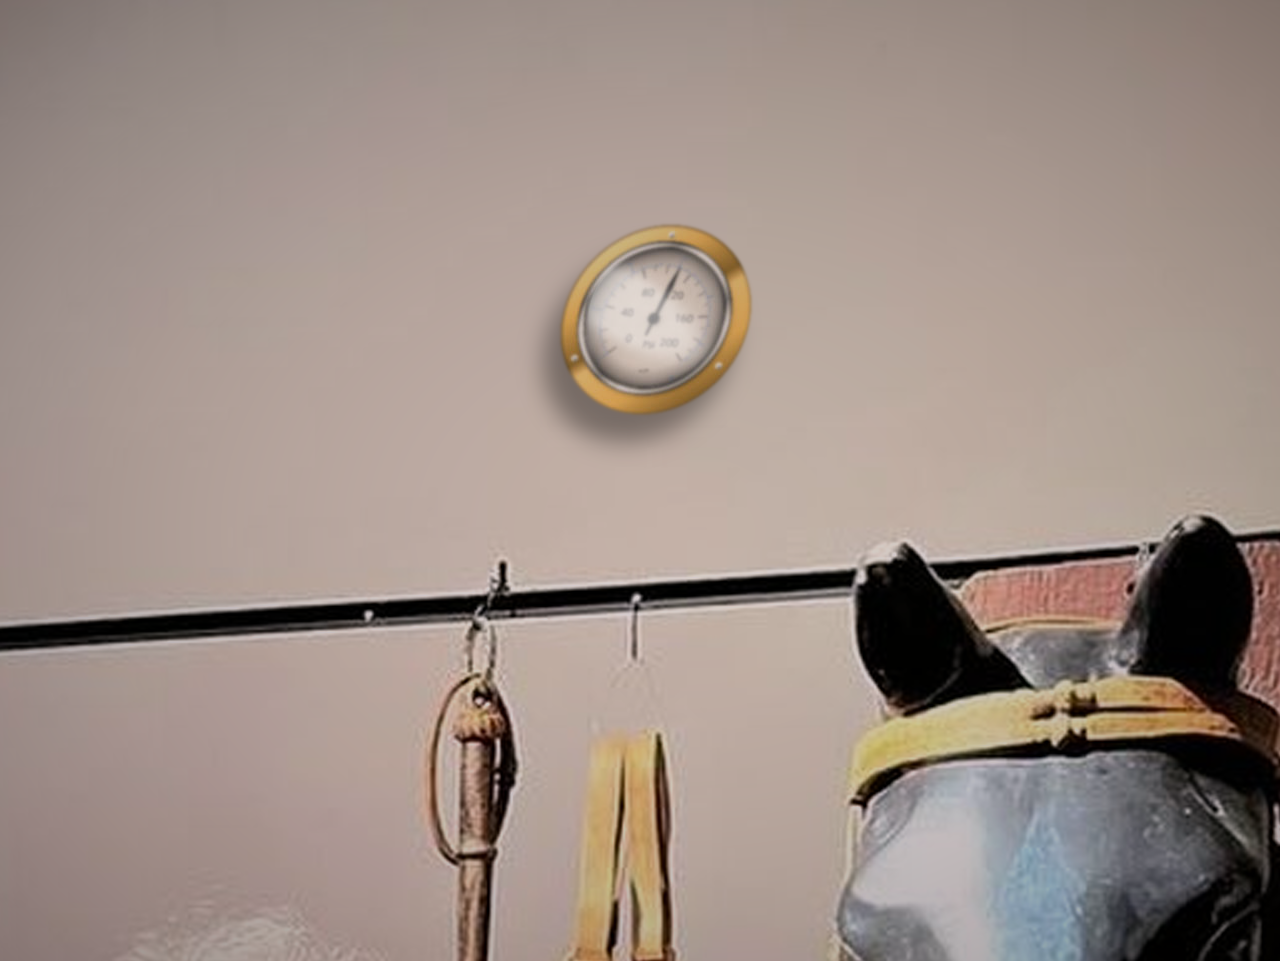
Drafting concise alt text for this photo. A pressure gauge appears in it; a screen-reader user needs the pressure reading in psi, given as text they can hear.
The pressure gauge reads 110 psi
